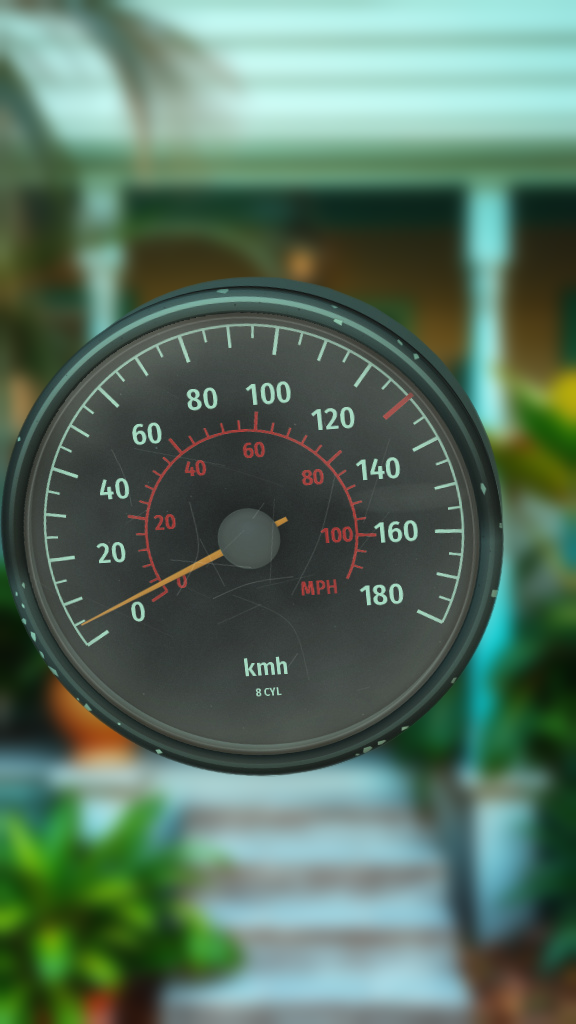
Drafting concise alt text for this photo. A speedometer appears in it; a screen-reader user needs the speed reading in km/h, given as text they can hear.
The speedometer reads 5 km/h
